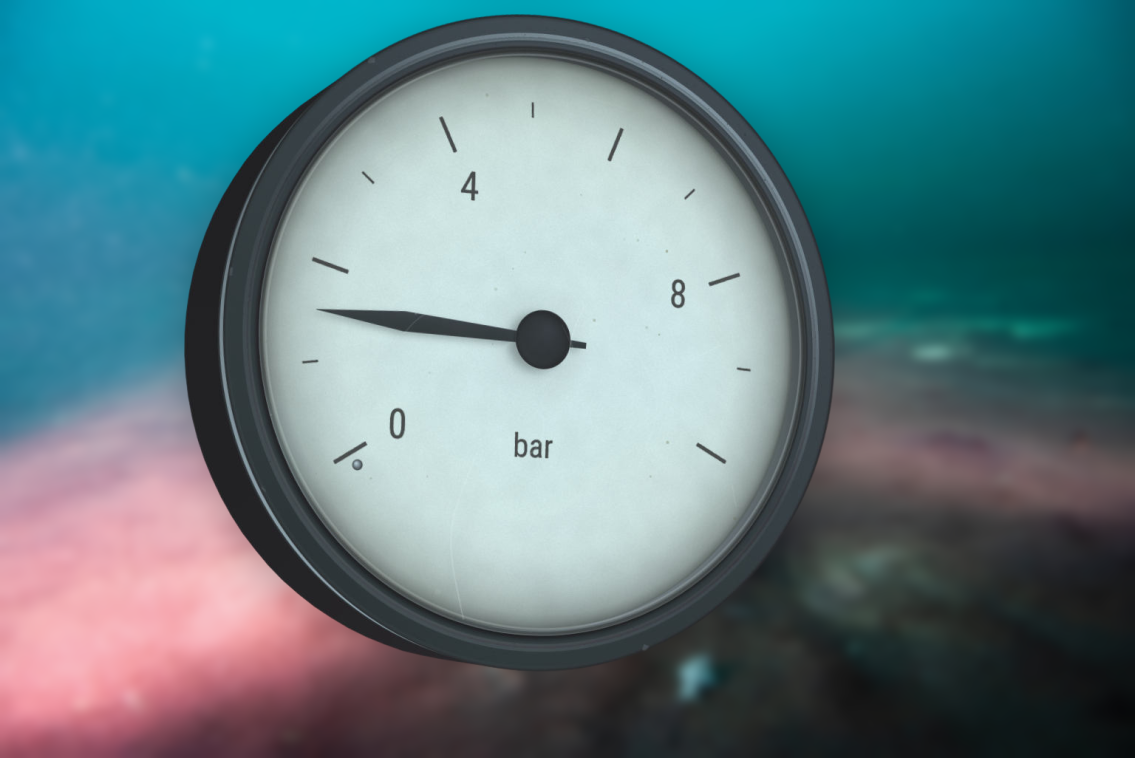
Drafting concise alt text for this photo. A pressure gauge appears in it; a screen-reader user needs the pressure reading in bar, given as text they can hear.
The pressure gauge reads 1.5 bar
